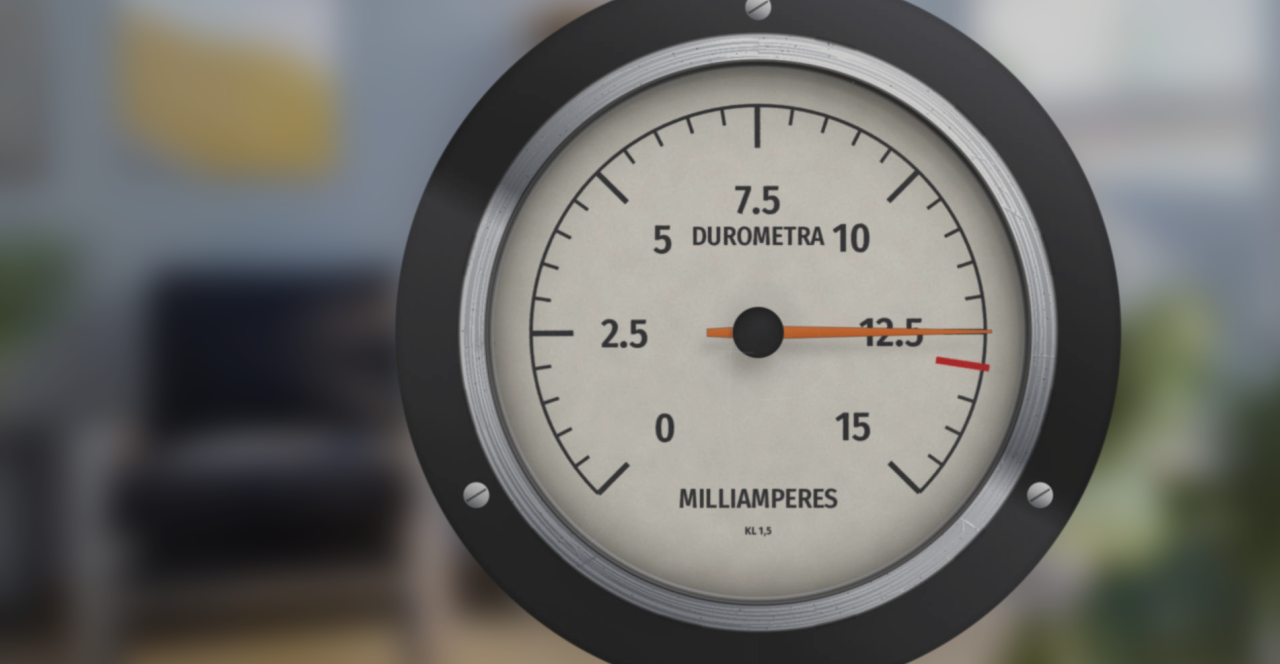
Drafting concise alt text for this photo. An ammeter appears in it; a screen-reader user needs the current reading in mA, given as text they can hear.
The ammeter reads 12.5 mA
